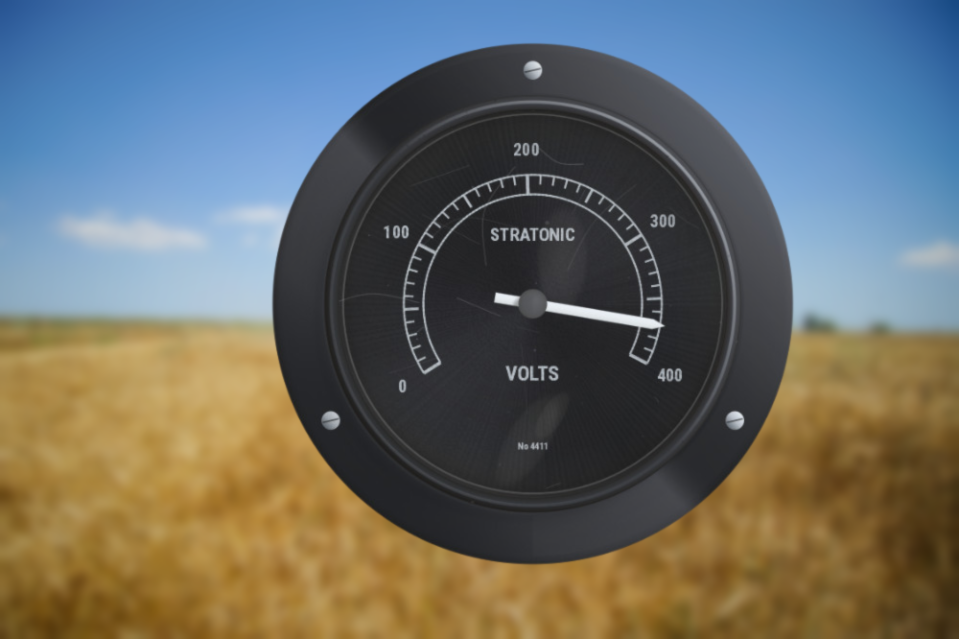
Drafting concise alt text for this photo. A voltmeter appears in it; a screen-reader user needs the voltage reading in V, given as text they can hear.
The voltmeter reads 370 V
